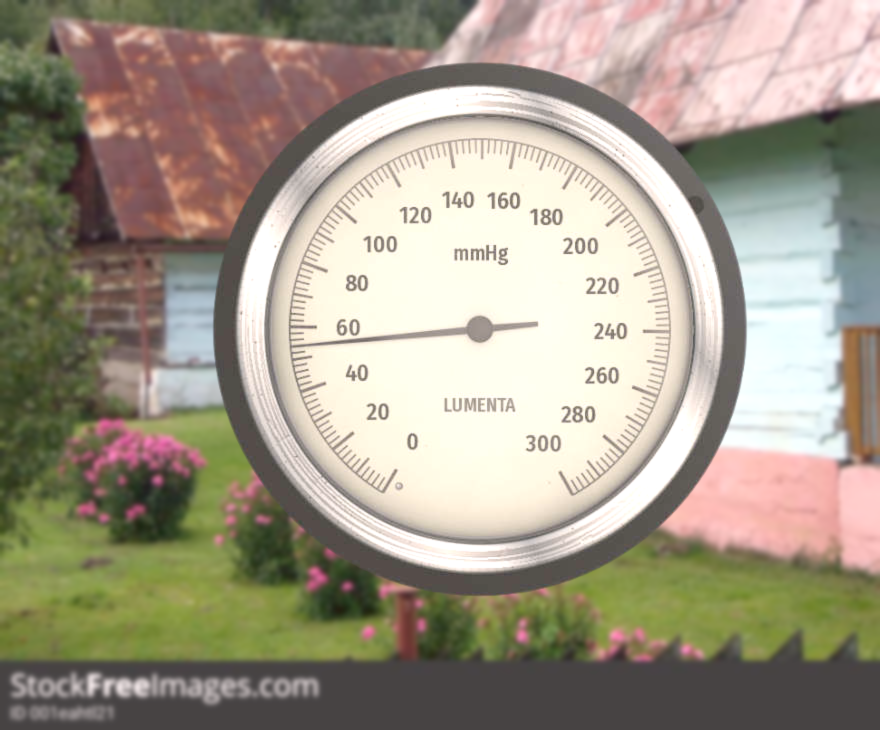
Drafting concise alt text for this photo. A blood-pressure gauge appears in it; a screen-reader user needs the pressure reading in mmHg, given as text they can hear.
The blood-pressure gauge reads 54 mmHg
